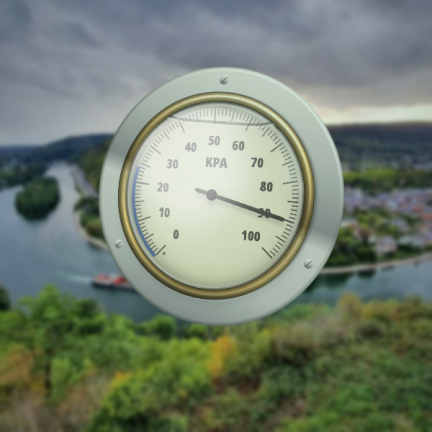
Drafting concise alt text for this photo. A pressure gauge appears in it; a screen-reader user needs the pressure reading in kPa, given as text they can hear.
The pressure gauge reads 90 kPa
